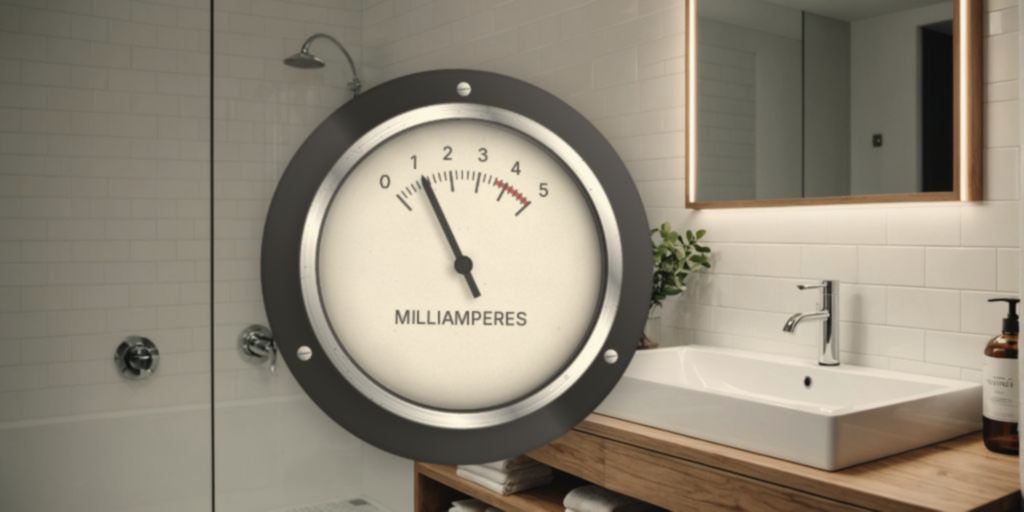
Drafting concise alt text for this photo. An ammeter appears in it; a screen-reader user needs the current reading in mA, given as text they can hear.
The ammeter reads 1 mA
